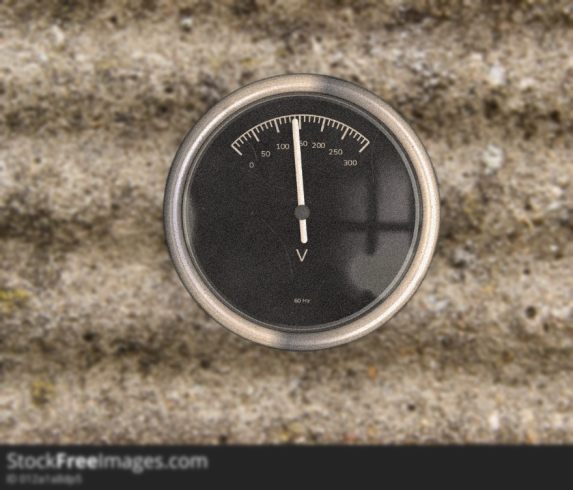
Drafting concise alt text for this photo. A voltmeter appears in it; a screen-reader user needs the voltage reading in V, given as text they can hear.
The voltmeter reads 140 V
